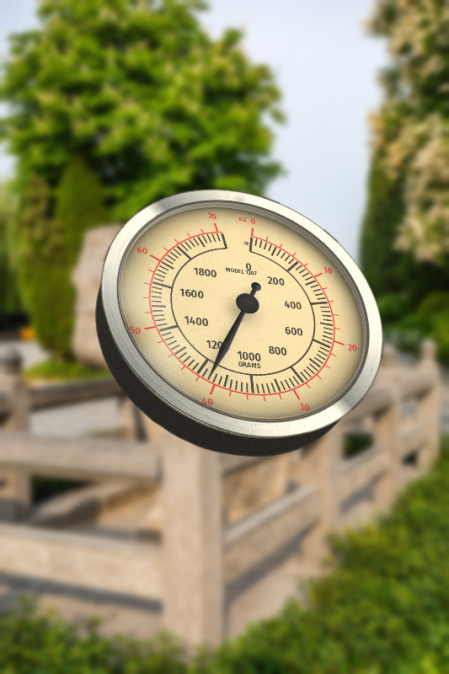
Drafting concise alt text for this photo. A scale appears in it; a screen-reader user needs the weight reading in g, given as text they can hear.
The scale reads 1160 g
